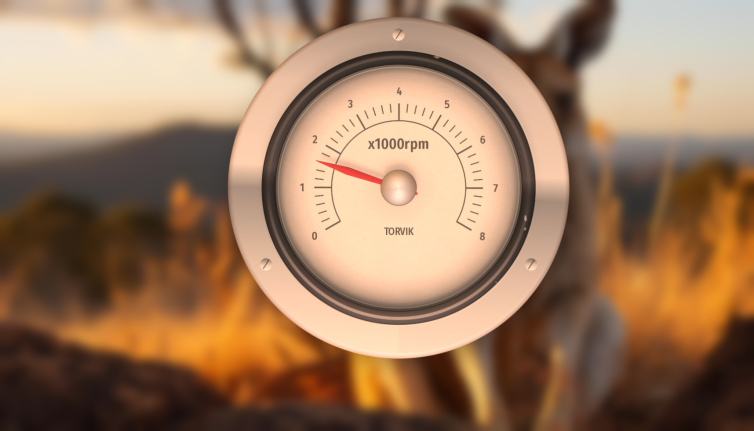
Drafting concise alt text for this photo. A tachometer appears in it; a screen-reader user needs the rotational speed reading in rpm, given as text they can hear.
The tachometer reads 1600 rpm
